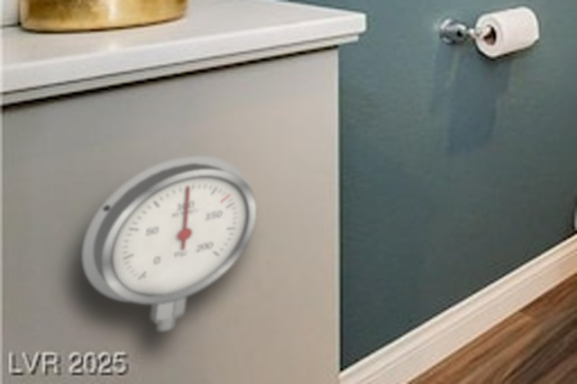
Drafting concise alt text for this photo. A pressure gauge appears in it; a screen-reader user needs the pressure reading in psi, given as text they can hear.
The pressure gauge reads 100 psi
